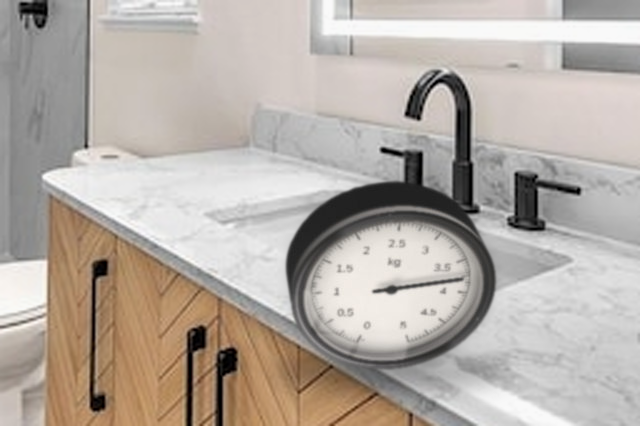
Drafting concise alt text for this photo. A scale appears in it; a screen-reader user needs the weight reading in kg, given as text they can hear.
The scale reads 3.75 kg
